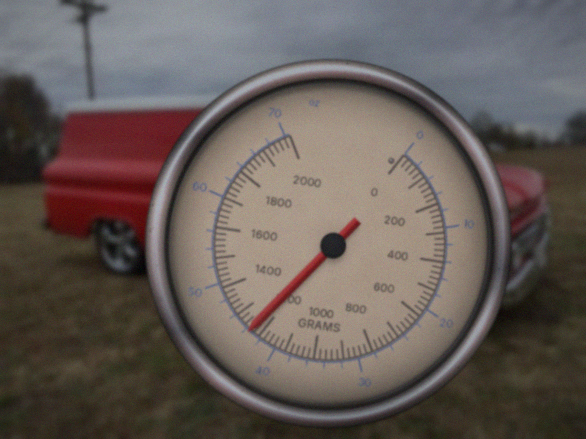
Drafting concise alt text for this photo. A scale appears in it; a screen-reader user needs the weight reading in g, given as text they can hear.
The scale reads 1240 g
